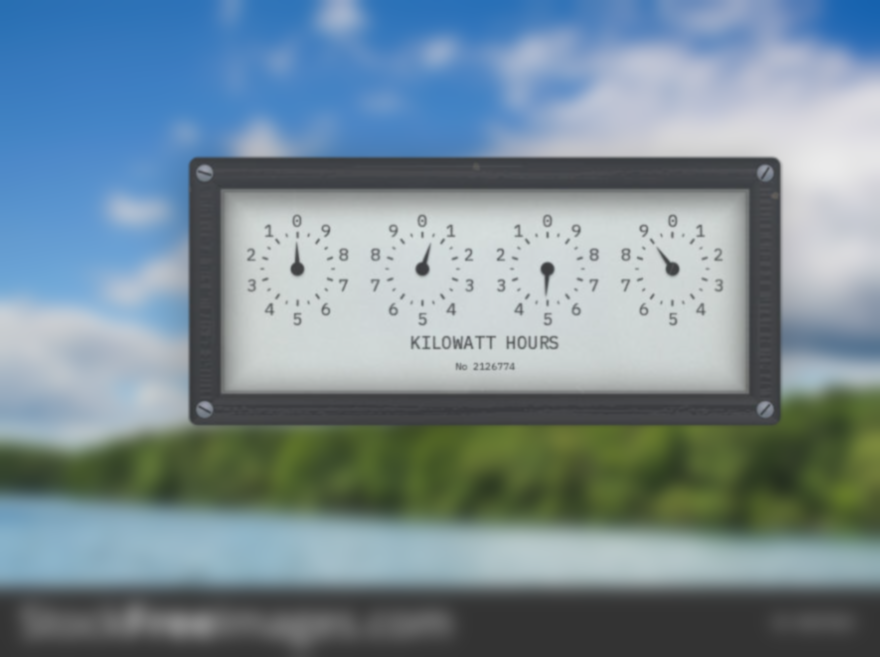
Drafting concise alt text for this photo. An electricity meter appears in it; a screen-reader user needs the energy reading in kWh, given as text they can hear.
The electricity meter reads 49 kWh
